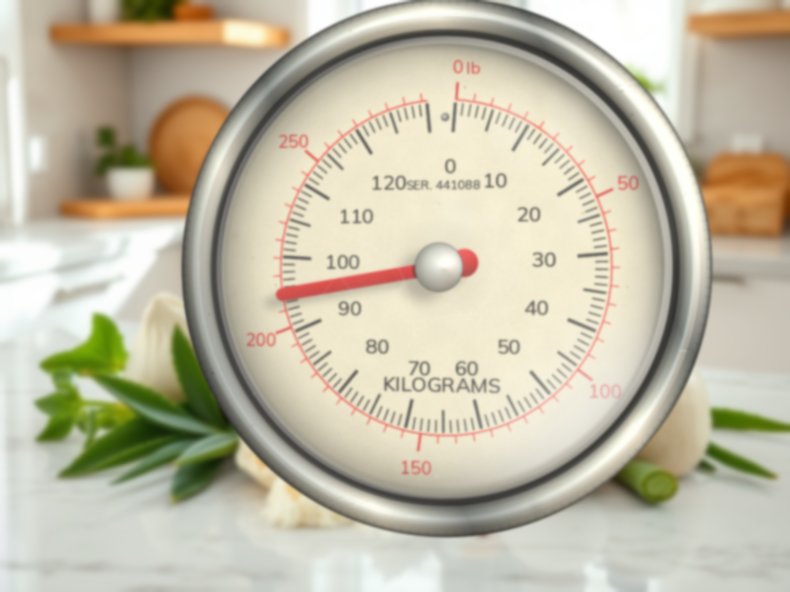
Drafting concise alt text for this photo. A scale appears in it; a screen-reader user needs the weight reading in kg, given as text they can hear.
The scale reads 95 kg
